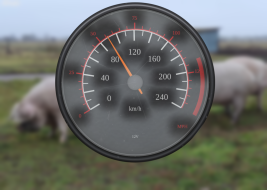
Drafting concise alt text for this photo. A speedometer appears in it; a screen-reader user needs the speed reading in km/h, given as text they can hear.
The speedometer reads 90 km/h
